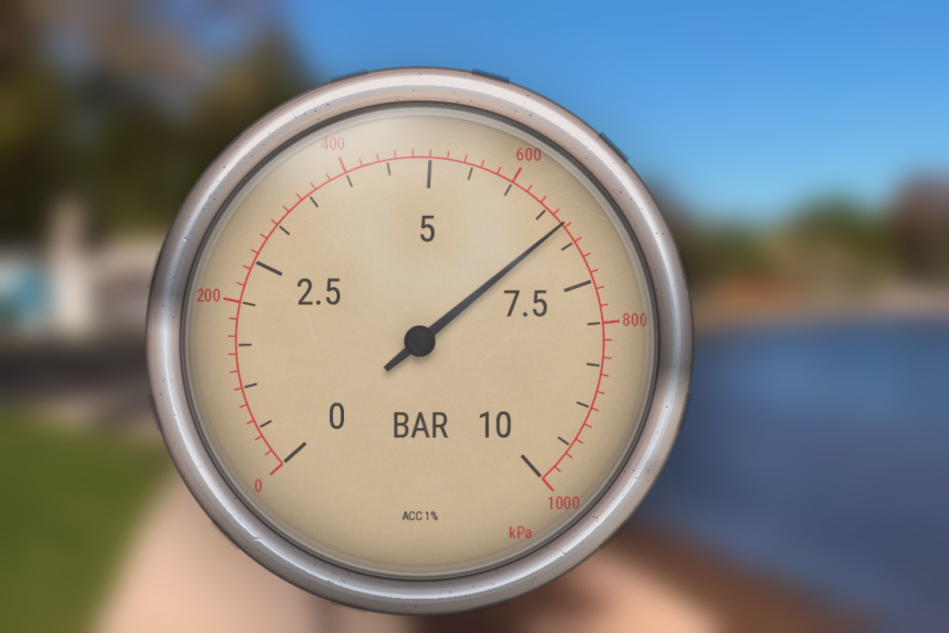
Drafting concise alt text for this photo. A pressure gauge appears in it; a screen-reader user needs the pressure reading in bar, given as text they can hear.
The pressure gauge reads 6.75 bar
